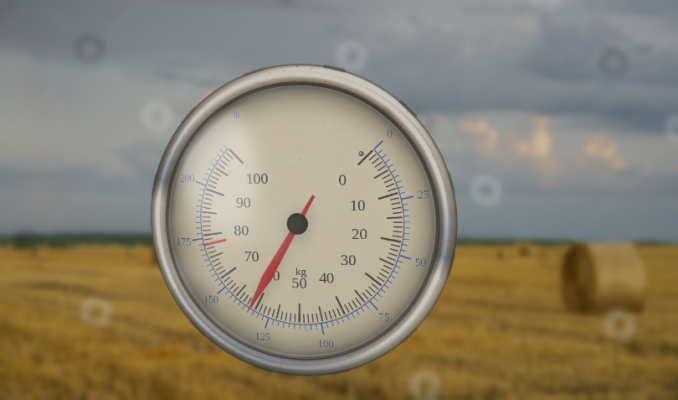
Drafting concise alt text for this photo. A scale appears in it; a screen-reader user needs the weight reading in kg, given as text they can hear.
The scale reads 61 kg
